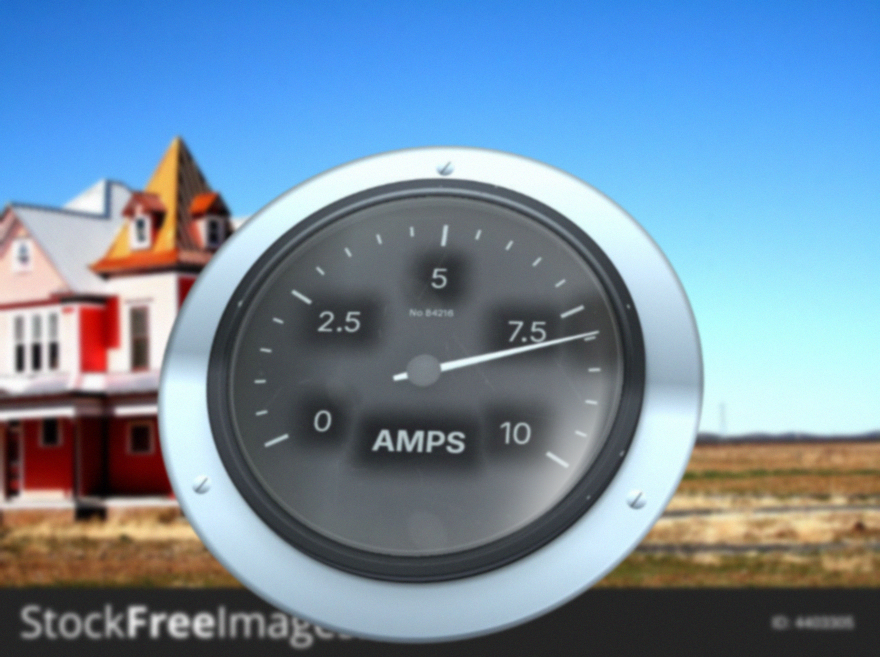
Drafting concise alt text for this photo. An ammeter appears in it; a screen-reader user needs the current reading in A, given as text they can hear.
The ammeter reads 8 A
